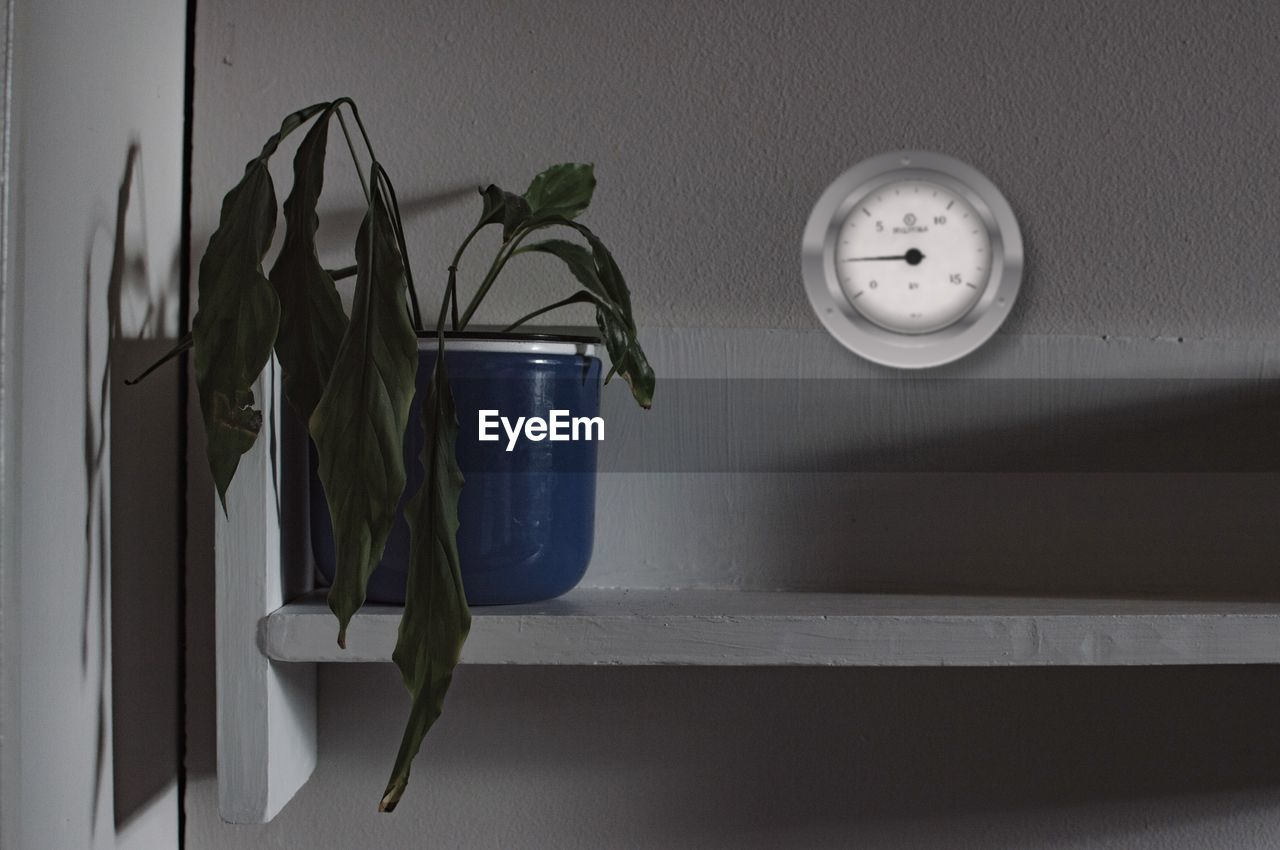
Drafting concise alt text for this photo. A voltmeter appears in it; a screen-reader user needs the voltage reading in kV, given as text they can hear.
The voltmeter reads 2 kV
